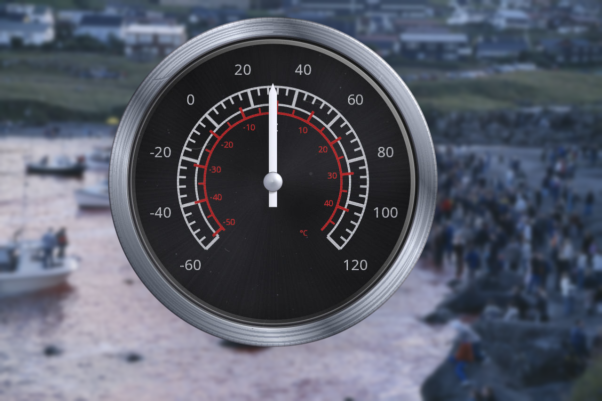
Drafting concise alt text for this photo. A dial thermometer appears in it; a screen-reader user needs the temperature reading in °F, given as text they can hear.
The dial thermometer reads 30 °F
